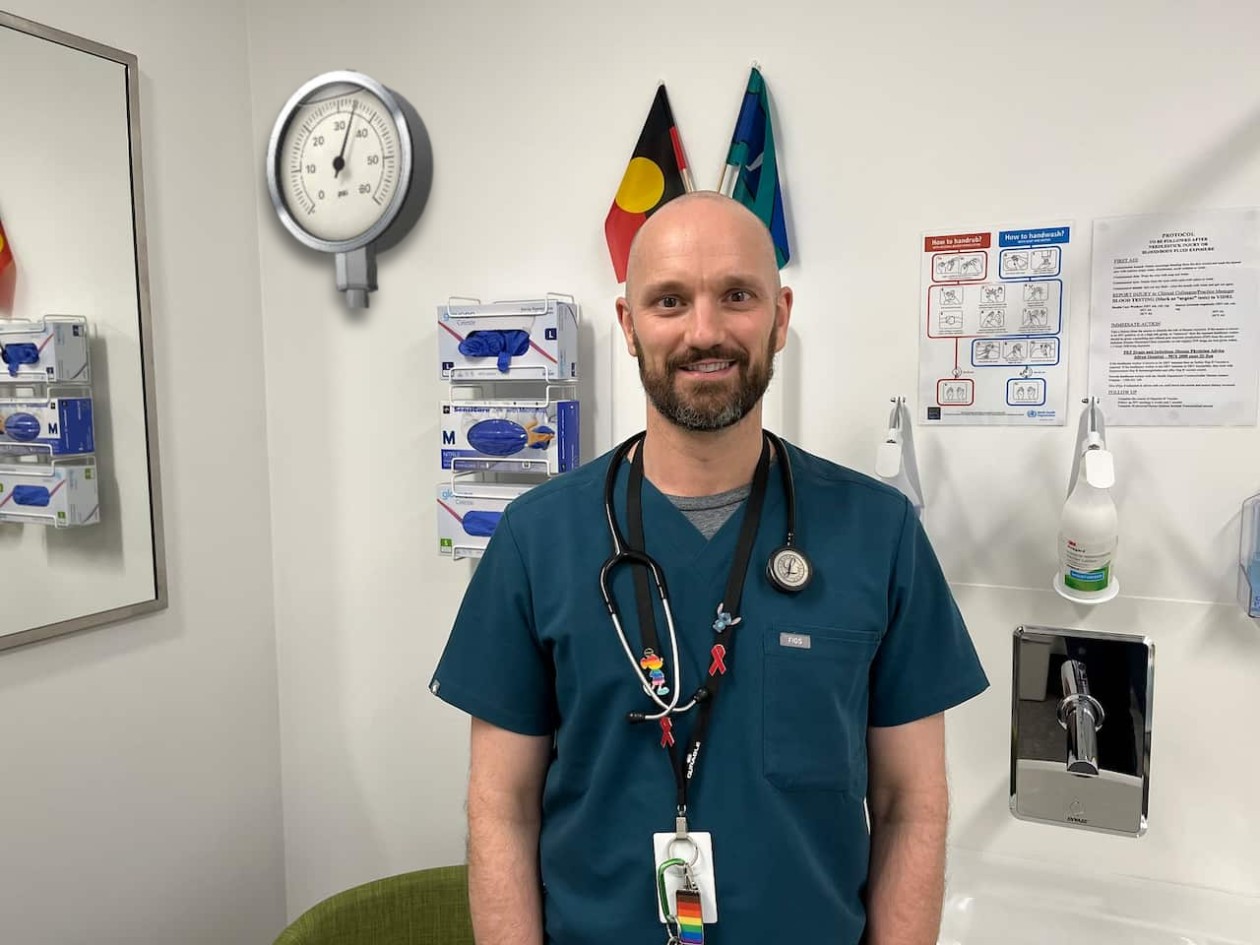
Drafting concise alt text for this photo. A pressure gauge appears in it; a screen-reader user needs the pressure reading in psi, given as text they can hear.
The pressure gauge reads 35 psi
